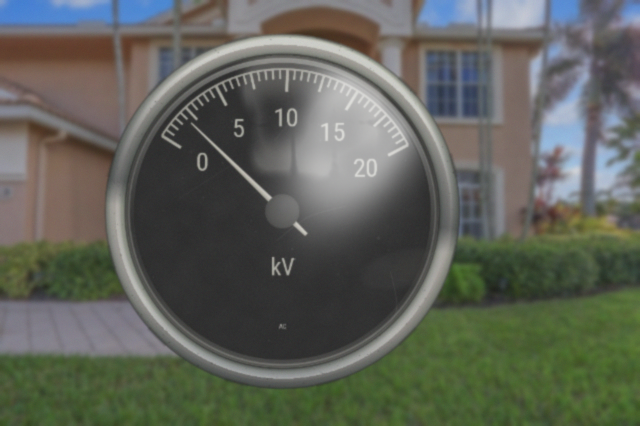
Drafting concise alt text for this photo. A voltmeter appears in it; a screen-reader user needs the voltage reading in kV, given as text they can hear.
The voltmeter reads 2 kV
